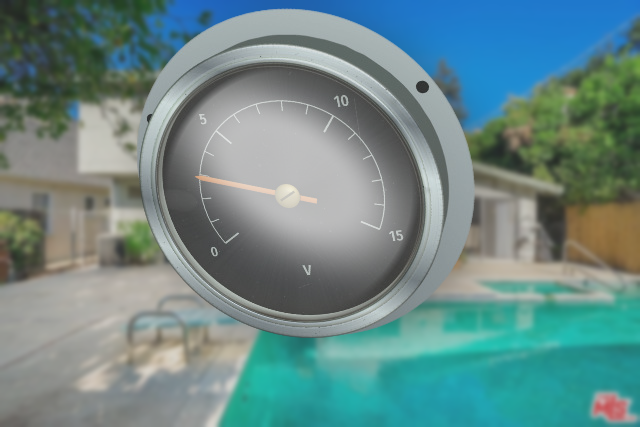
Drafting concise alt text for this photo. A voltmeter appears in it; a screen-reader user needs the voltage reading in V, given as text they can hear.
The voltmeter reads 3 V
